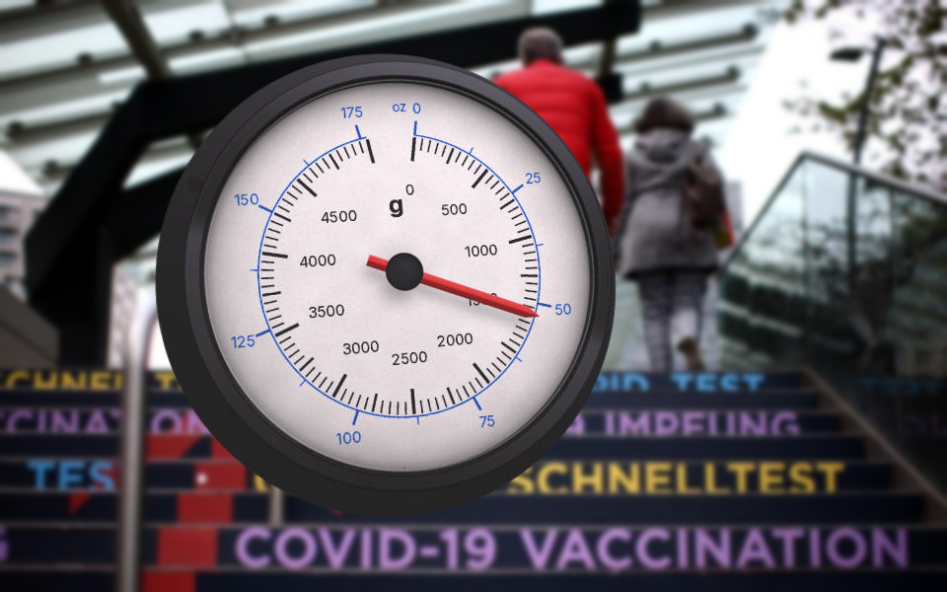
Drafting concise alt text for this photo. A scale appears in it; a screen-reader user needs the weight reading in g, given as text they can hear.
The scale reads 1500 g
